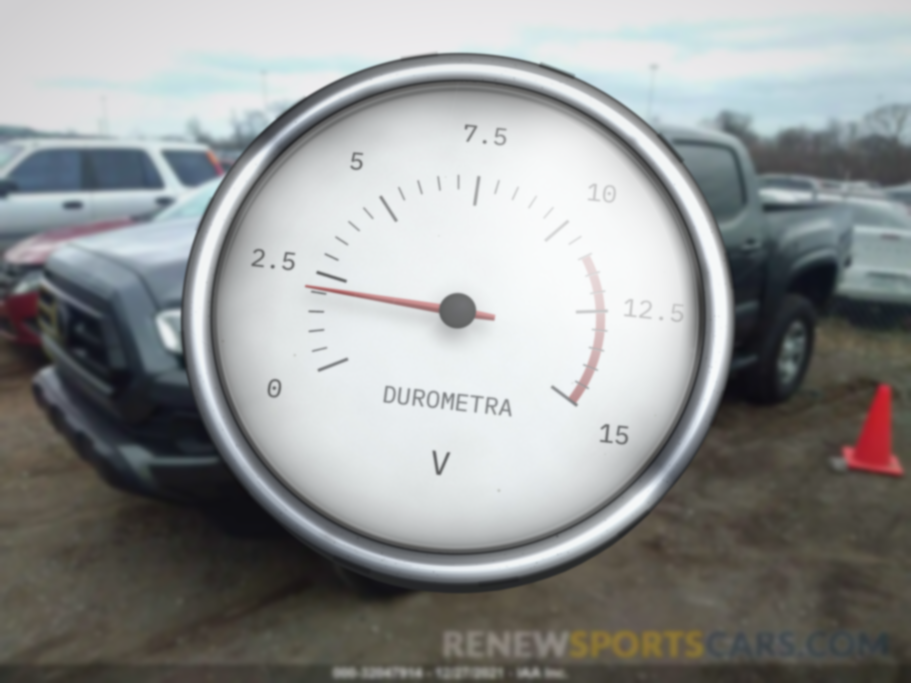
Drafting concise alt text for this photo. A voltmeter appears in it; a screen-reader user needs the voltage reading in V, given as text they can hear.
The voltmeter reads 2 V
